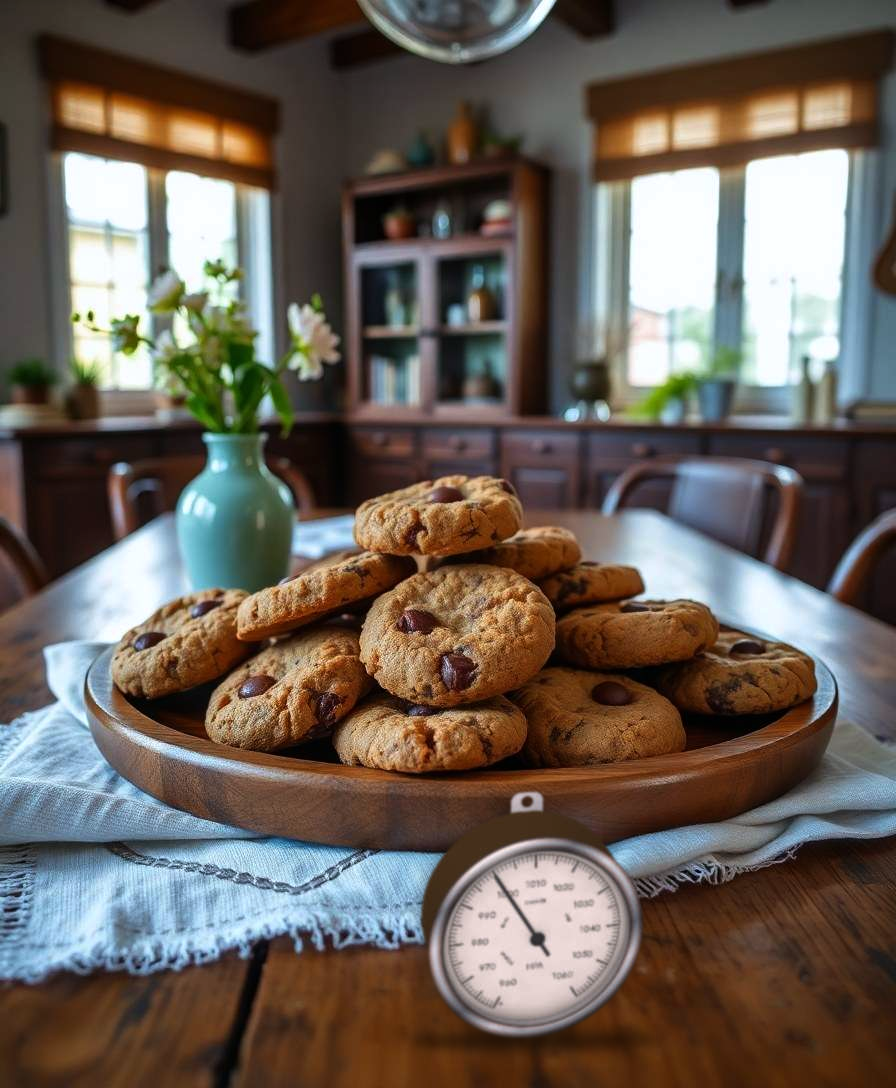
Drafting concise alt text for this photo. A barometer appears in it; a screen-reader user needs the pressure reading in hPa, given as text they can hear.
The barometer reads 1000 hPa
